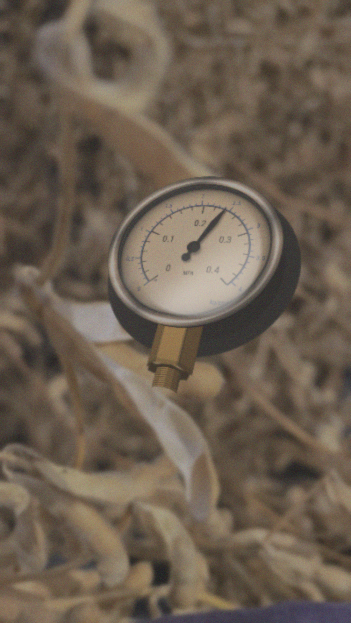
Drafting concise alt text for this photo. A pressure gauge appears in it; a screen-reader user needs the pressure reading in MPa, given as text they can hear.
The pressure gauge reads 0.24 MPa
